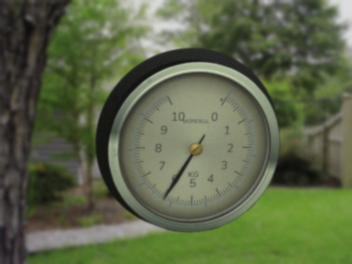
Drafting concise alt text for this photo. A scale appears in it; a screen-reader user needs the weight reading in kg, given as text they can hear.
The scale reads 6 kg
